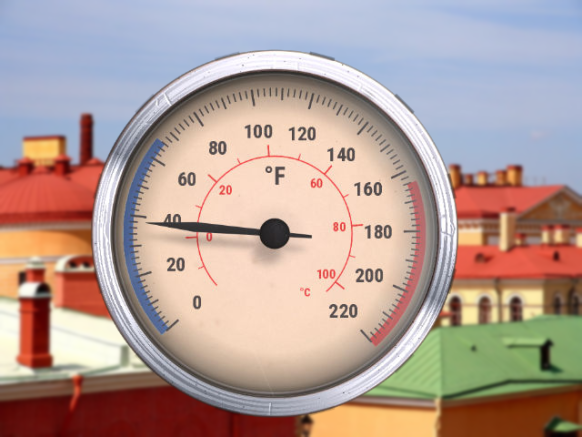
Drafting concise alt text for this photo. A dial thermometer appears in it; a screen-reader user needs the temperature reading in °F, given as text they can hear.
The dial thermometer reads 38 °F
